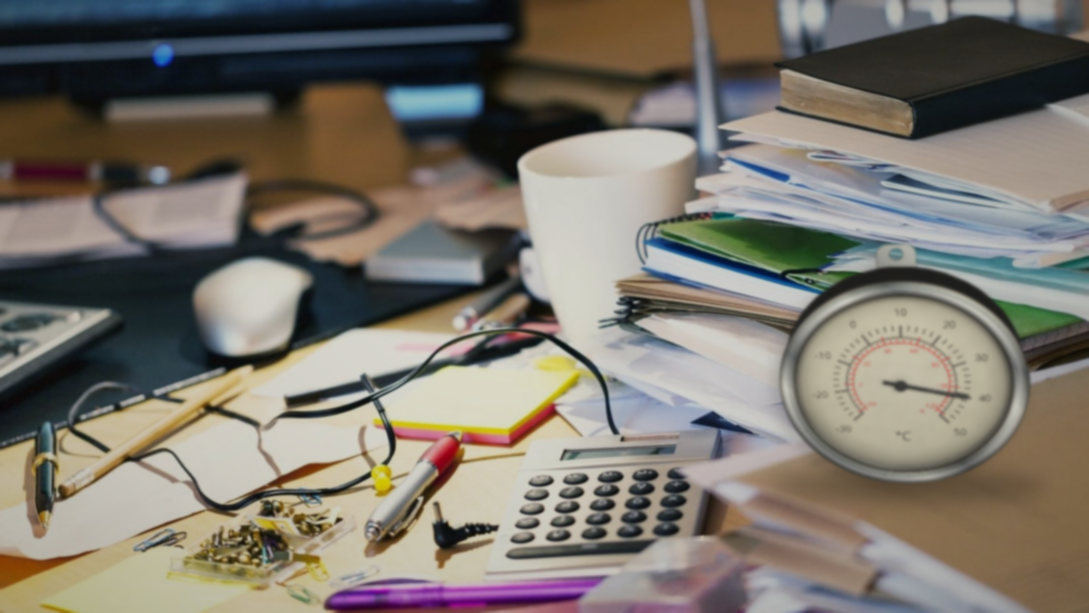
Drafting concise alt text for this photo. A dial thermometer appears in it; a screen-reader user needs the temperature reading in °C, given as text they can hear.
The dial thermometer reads 40 °C
